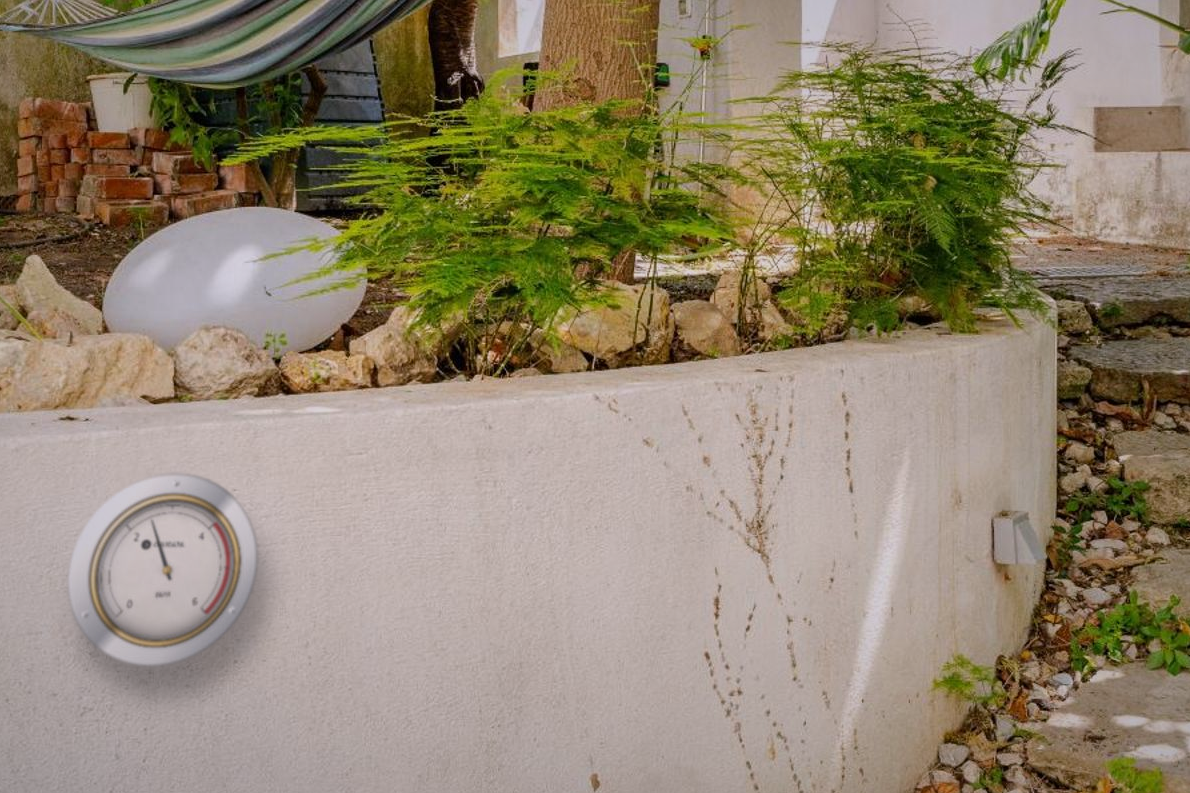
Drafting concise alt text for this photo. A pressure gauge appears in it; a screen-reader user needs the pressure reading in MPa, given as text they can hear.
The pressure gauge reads 2.5 MPa
